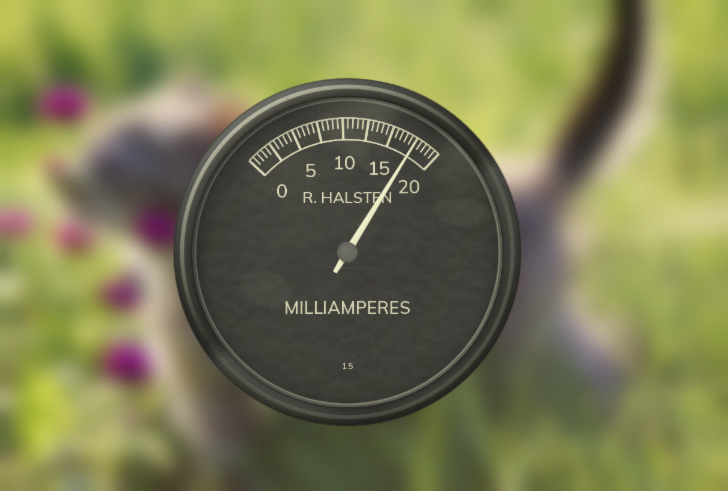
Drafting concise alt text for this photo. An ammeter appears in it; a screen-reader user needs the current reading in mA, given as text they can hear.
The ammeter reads 17.5 mA
